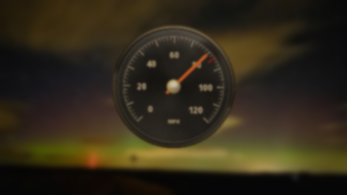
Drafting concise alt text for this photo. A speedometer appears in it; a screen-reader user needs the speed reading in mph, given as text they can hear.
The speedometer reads 80 mph
